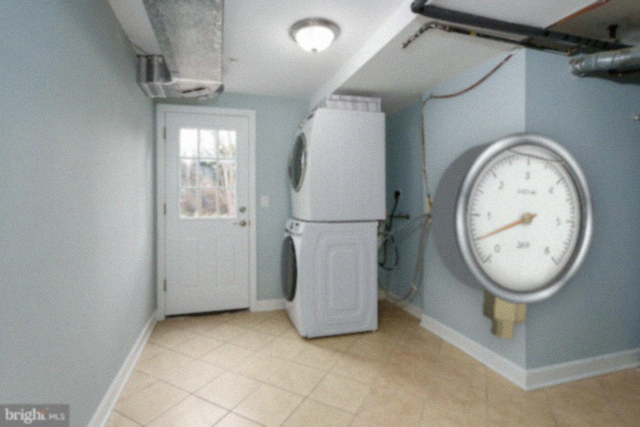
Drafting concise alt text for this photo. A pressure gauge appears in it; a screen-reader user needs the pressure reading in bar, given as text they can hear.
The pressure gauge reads 0.5 bar
